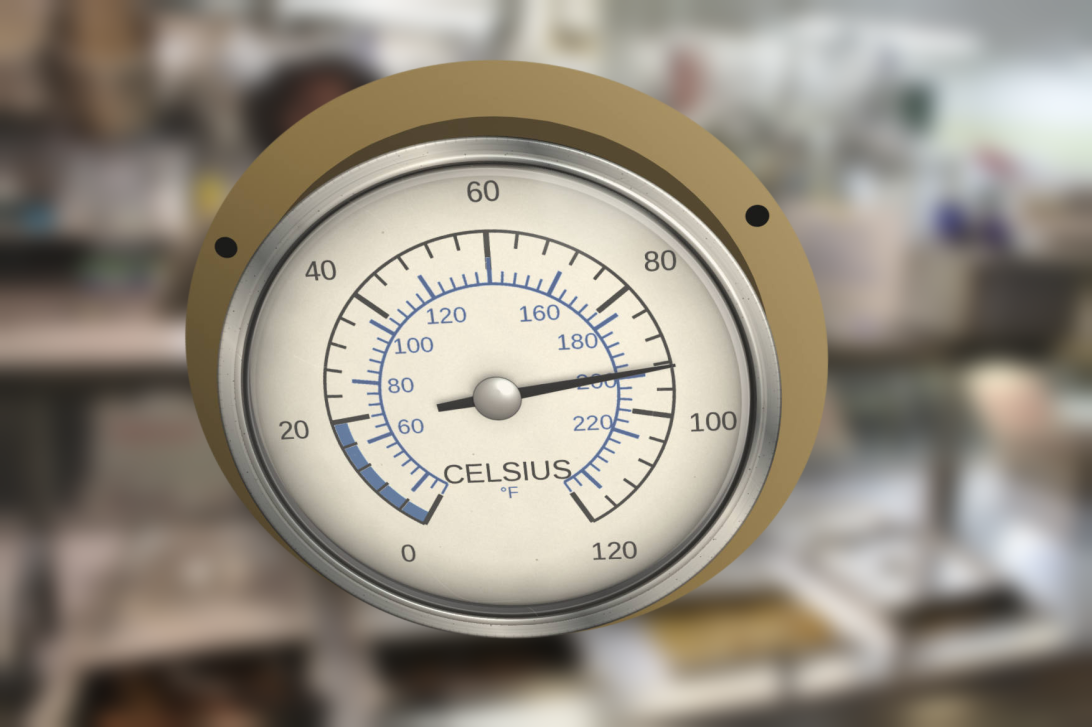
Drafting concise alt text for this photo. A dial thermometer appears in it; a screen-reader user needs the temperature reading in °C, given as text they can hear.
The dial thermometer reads 92 °C
